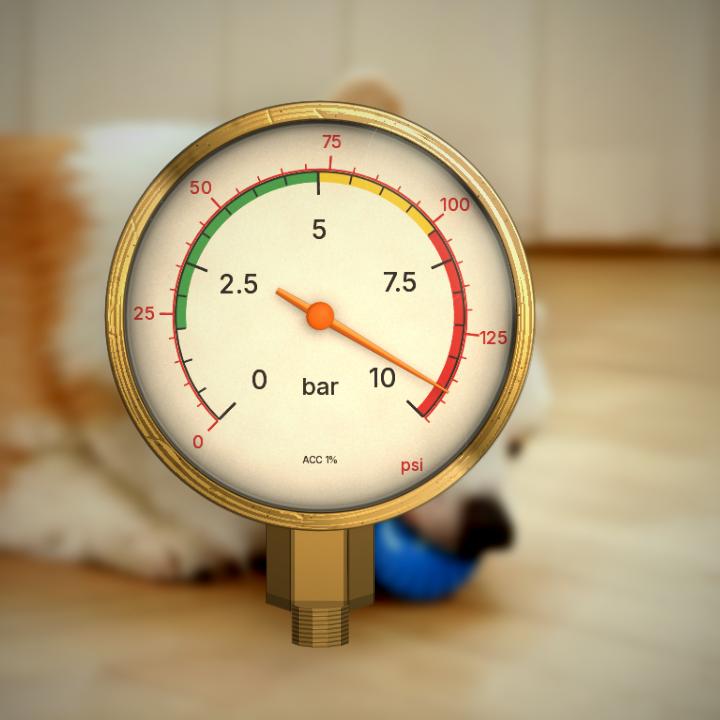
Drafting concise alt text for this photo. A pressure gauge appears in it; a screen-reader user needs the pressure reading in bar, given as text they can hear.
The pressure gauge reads 9.5 bar
